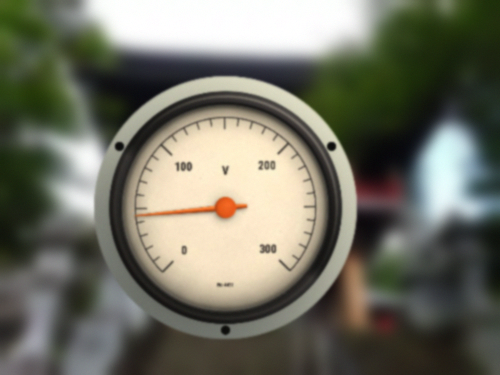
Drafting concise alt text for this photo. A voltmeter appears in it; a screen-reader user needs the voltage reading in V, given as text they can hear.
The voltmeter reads 45 V
